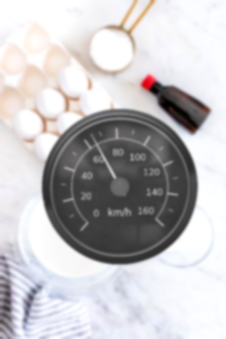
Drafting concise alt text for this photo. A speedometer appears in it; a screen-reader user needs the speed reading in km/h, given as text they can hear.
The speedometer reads 65 km/h
